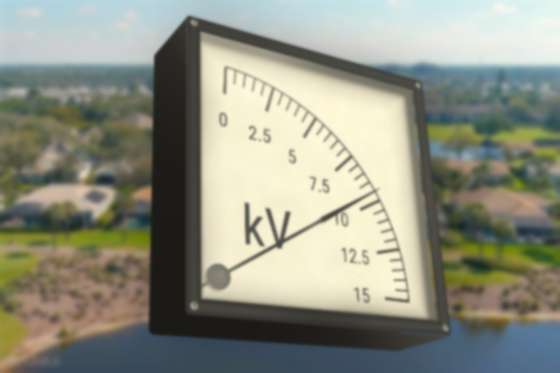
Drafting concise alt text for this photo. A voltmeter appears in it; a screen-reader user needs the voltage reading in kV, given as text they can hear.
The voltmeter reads 9.5 kV
